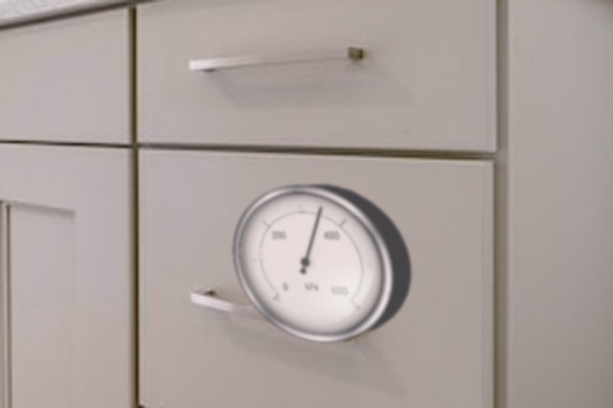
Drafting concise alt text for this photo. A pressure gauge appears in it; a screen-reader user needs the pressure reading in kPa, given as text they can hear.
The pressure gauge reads 350 kPa
